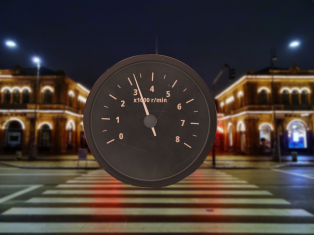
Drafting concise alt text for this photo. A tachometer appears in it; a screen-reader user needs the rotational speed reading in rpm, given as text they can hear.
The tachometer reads 3250 rpm
